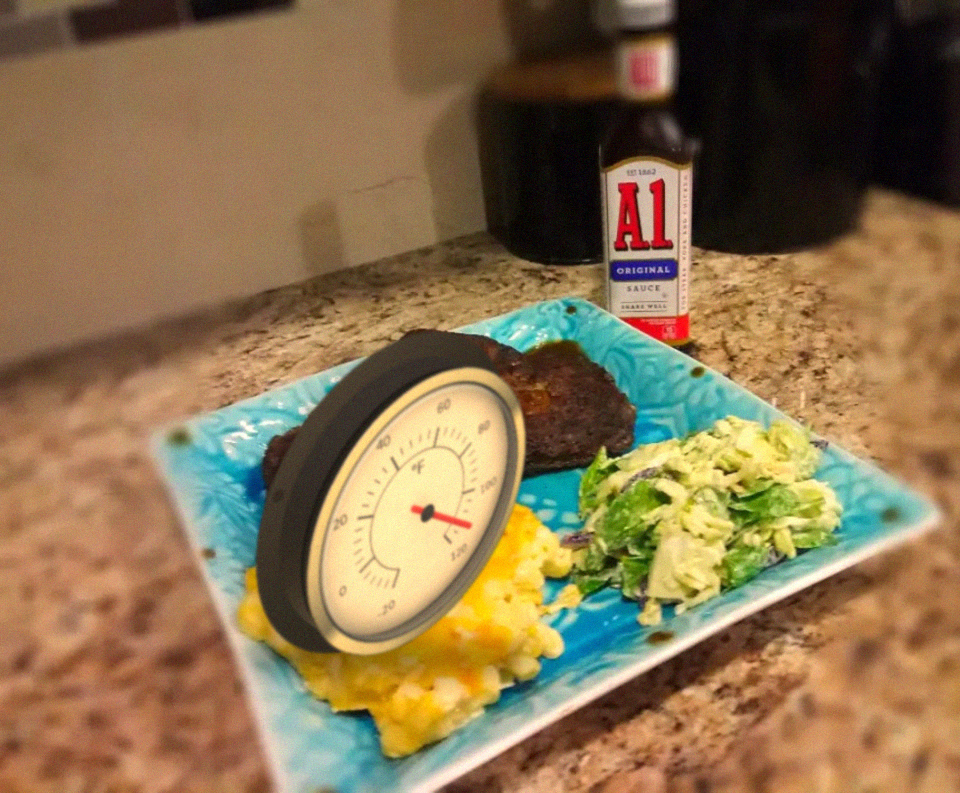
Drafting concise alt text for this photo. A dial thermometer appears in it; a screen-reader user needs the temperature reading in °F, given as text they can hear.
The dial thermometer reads 112 °F
